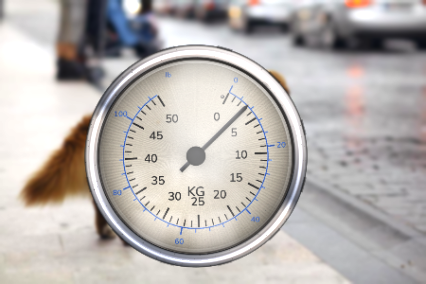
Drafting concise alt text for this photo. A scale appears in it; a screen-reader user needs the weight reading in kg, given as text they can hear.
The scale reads 3 kg
